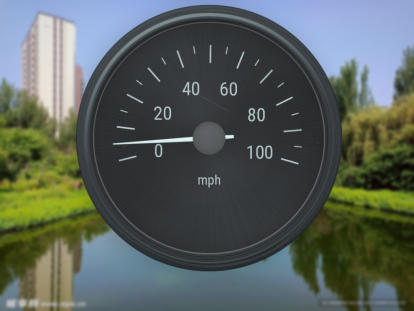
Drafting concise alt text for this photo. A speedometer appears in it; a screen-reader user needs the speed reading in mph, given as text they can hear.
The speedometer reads 5 mph
